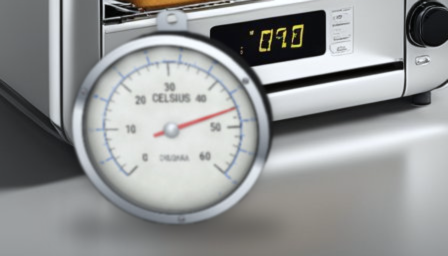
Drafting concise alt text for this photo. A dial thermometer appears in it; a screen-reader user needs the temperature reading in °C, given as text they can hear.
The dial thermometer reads 46 °C
